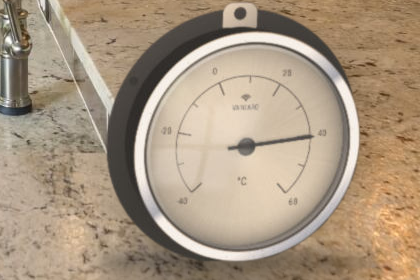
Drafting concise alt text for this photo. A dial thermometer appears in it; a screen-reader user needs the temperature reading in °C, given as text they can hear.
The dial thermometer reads 40 °C
